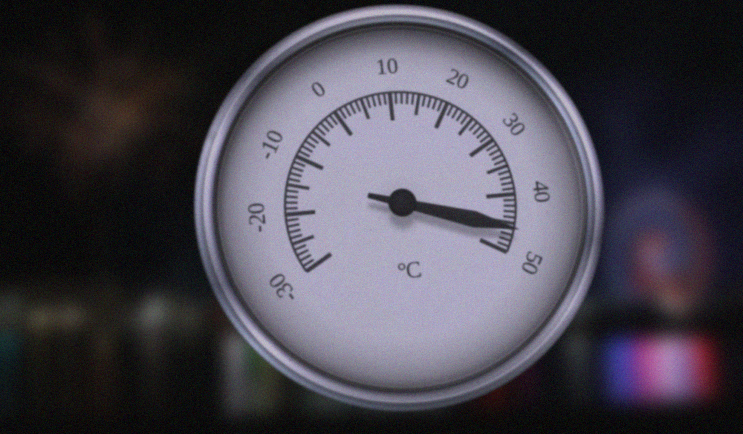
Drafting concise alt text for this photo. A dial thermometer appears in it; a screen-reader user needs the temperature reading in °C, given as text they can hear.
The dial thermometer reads 46 °C
